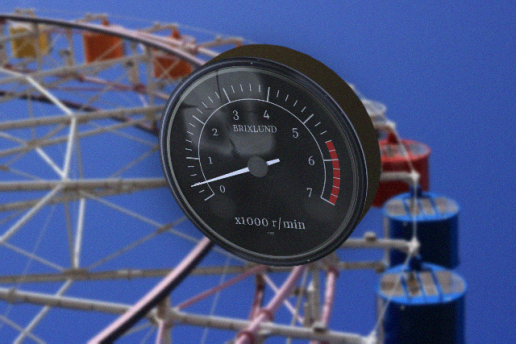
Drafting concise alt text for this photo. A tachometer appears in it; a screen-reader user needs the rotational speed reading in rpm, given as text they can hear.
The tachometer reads 400 rpm
